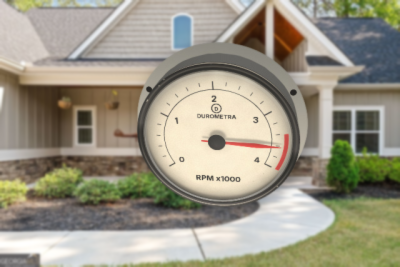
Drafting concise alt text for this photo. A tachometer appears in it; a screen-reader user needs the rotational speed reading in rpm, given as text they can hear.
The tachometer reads 3600 rpm
